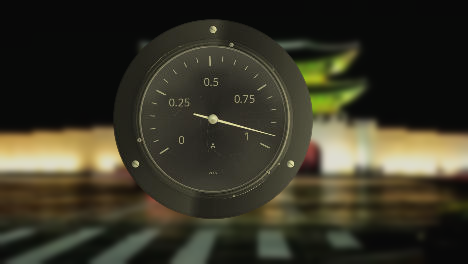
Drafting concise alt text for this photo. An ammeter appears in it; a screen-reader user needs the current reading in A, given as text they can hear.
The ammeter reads 0.95 A
